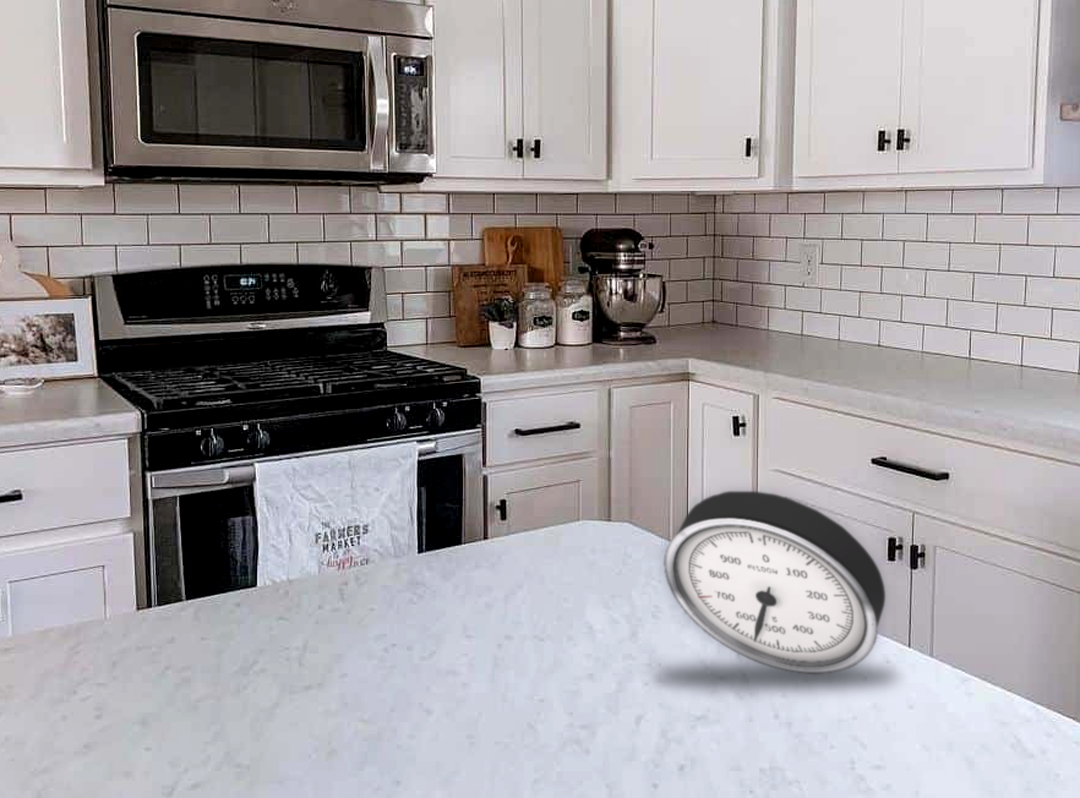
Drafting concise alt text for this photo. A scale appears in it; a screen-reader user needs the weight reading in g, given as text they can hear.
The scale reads 550 g
